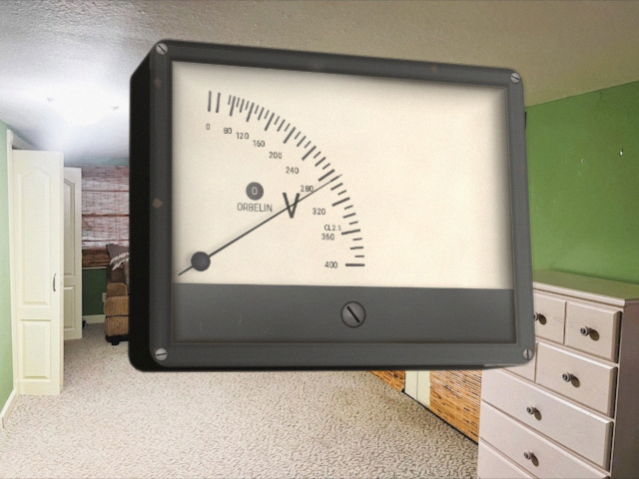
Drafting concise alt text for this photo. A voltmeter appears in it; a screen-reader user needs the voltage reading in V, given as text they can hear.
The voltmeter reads 290 V
